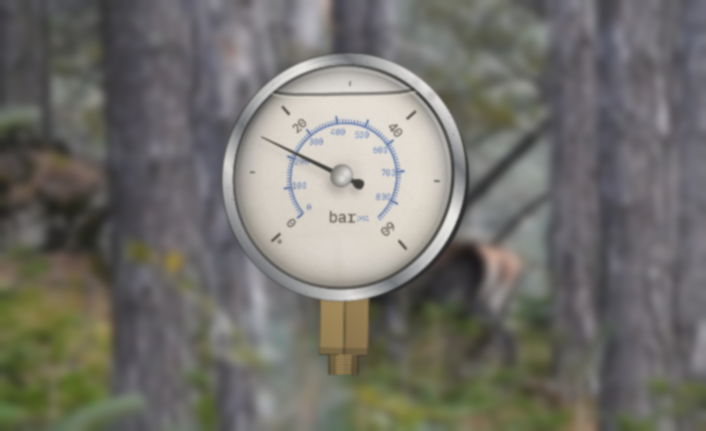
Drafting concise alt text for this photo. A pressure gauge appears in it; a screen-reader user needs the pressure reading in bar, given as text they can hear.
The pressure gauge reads 15 bar
